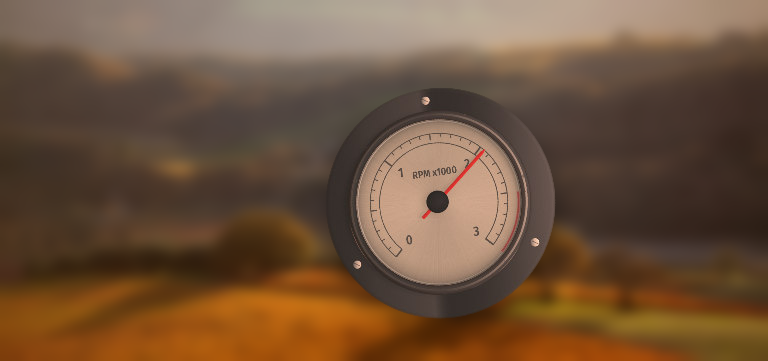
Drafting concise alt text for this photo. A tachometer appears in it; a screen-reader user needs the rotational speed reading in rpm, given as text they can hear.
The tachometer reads 2050 rpm
